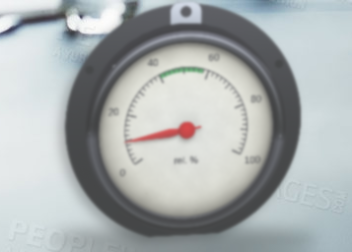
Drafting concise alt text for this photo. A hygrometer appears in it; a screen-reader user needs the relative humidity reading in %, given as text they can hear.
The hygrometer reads 10 %
